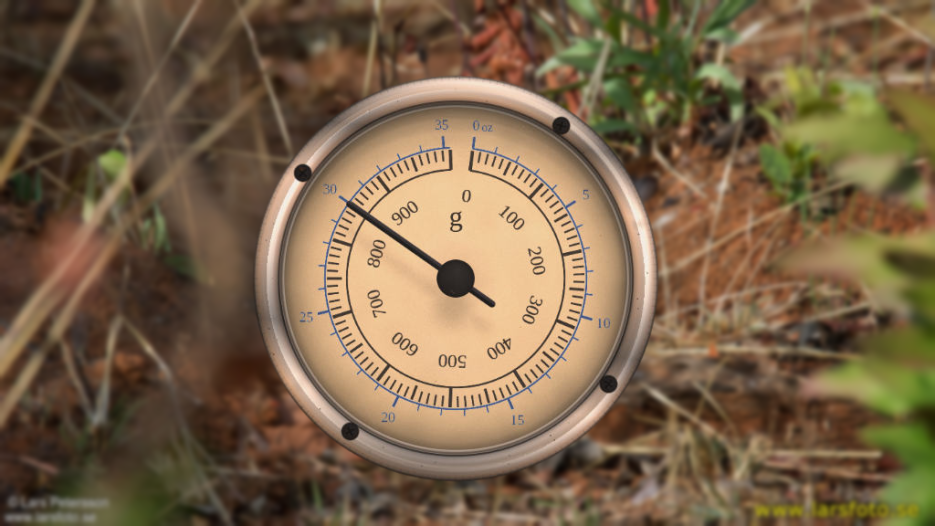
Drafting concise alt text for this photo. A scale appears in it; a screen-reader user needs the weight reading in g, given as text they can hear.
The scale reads 850 g
